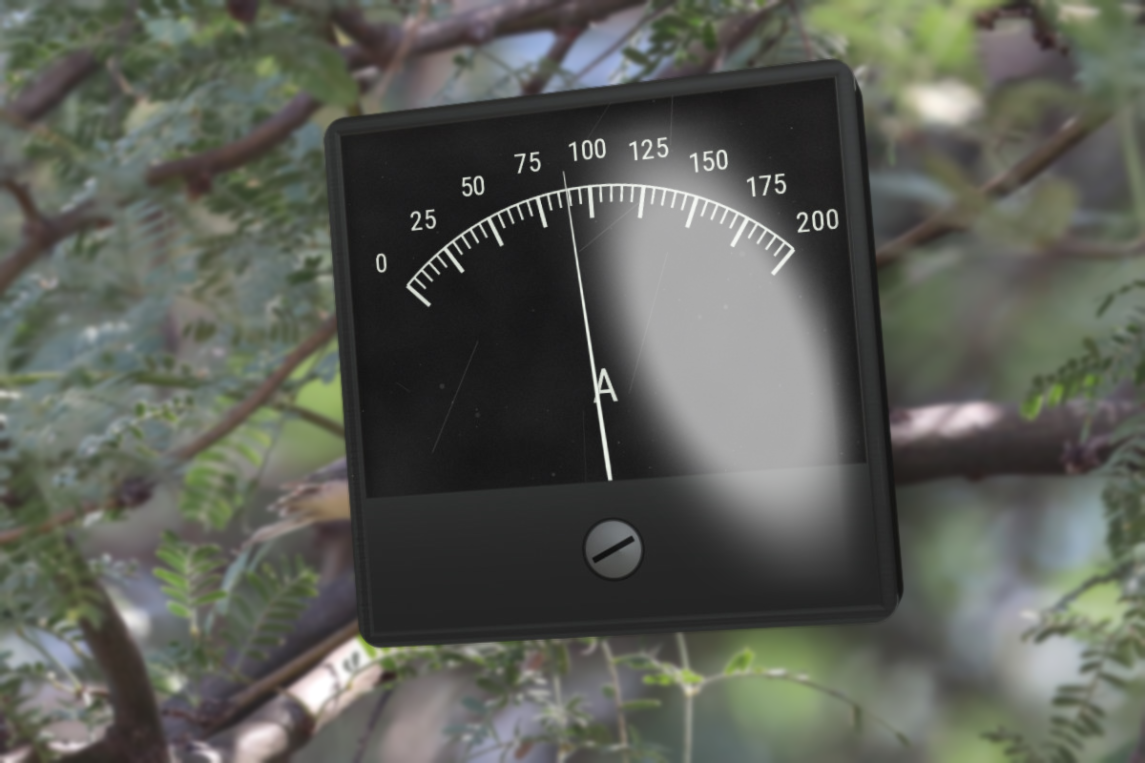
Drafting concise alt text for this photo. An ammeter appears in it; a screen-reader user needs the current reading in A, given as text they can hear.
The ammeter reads 90 A
